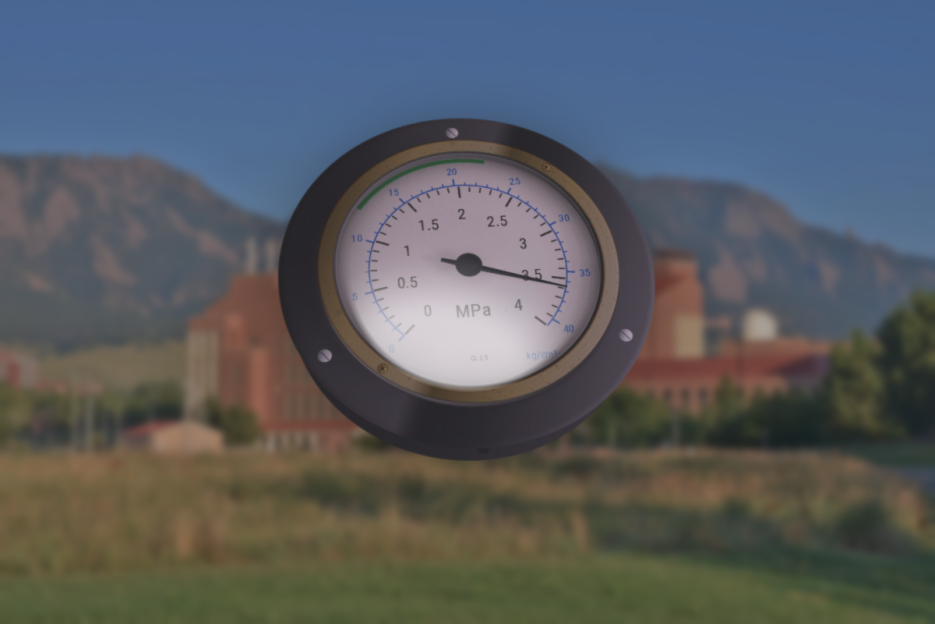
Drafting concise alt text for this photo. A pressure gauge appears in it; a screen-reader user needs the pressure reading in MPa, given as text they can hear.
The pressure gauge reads 3.6 MPa
